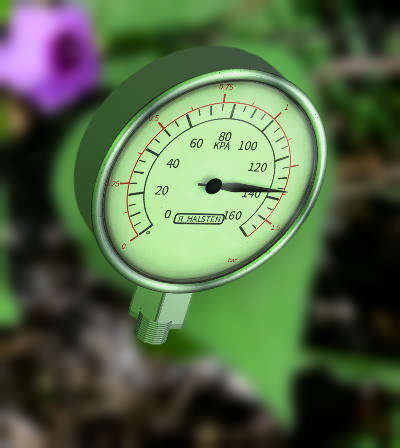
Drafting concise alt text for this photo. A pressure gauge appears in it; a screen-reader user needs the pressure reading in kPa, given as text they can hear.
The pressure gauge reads 135 kPa
